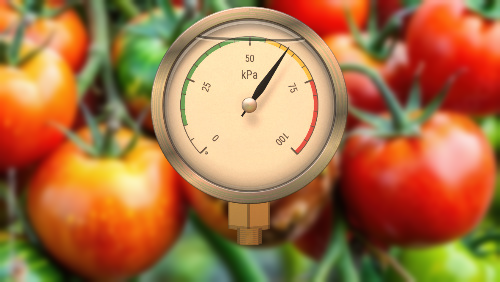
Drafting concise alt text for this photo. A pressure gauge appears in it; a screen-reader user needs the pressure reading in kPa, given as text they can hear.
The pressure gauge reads 62.5 kPa
